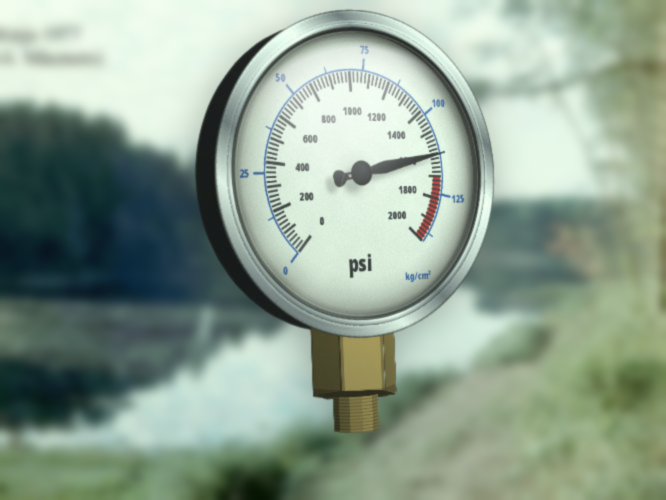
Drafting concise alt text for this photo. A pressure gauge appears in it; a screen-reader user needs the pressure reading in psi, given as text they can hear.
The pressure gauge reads 1600 psi
